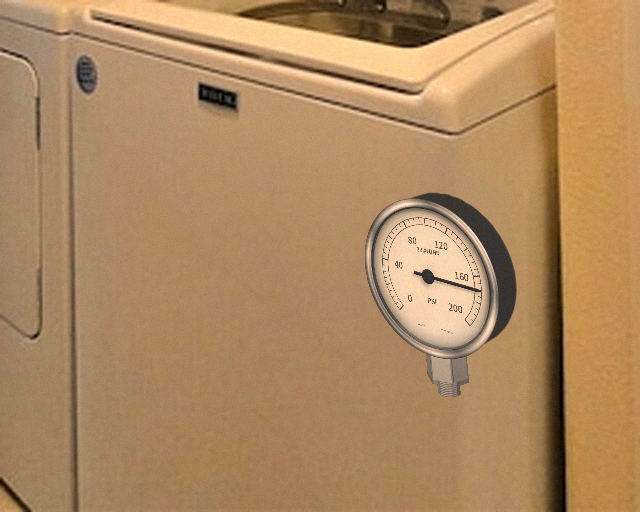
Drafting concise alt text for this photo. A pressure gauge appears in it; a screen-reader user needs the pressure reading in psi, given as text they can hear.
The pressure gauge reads 170 psi
